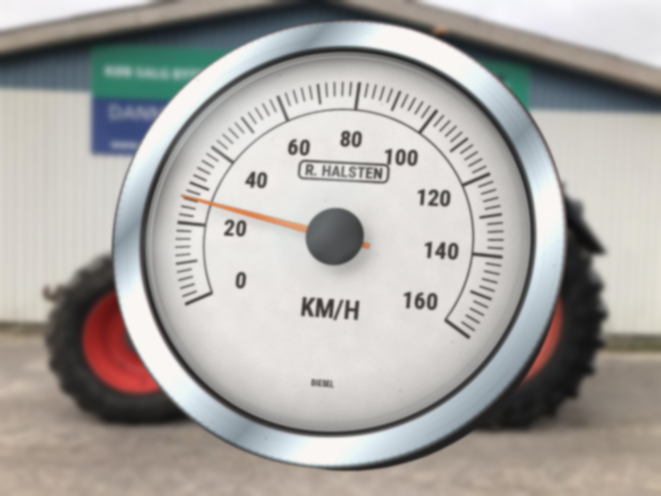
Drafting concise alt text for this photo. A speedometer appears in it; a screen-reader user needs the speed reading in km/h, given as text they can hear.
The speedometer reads 26 km/h
